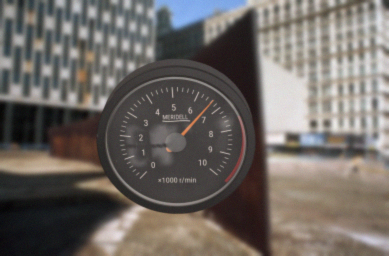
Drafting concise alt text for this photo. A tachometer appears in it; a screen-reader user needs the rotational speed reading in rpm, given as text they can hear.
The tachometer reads 6600 rpm
